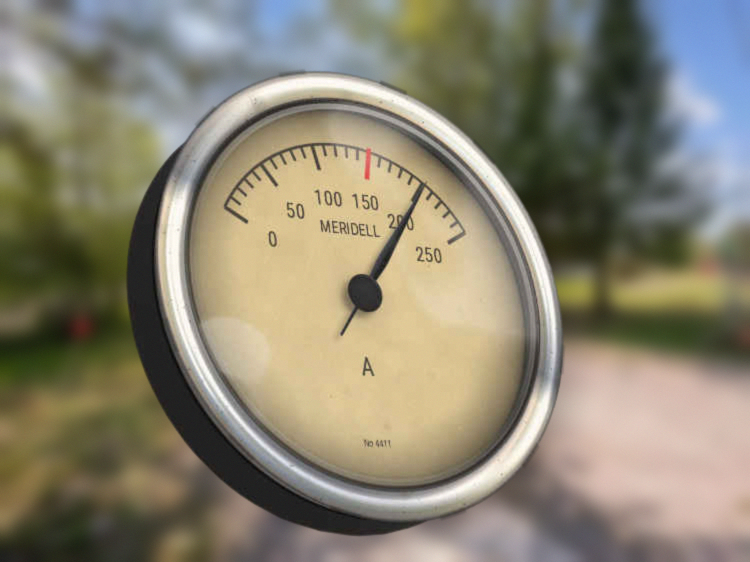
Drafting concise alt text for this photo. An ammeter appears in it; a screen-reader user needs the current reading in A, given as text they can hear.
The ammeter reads 200 A
